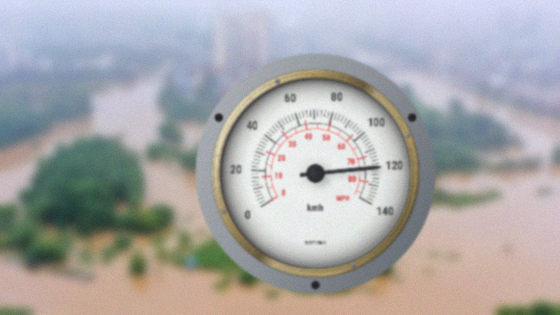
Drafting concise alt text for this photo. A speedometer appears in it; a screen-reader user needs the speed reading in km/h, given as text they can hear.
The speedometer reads 120 km/h
